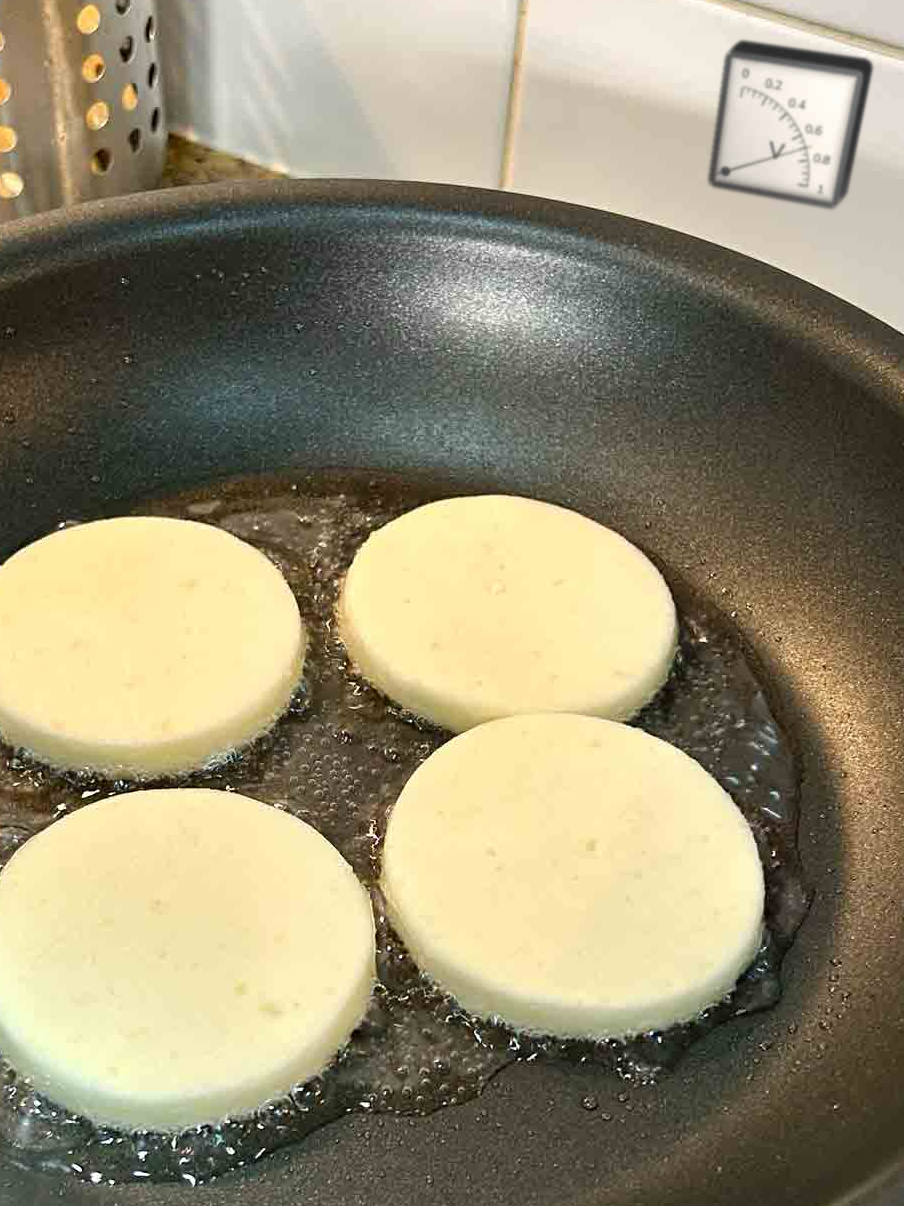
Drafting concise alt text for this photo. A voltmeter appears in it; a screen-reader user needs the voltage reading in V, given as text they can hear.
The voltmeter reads 0.7 V
